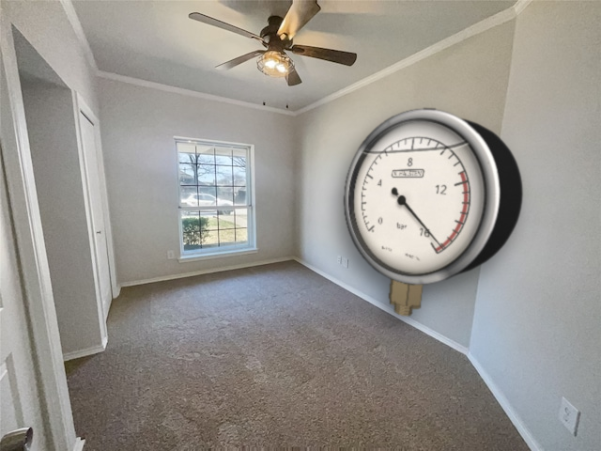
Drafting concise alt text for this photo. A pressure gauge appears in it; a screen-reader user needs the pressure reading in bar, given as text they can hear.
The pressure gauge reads 15.5 bar
